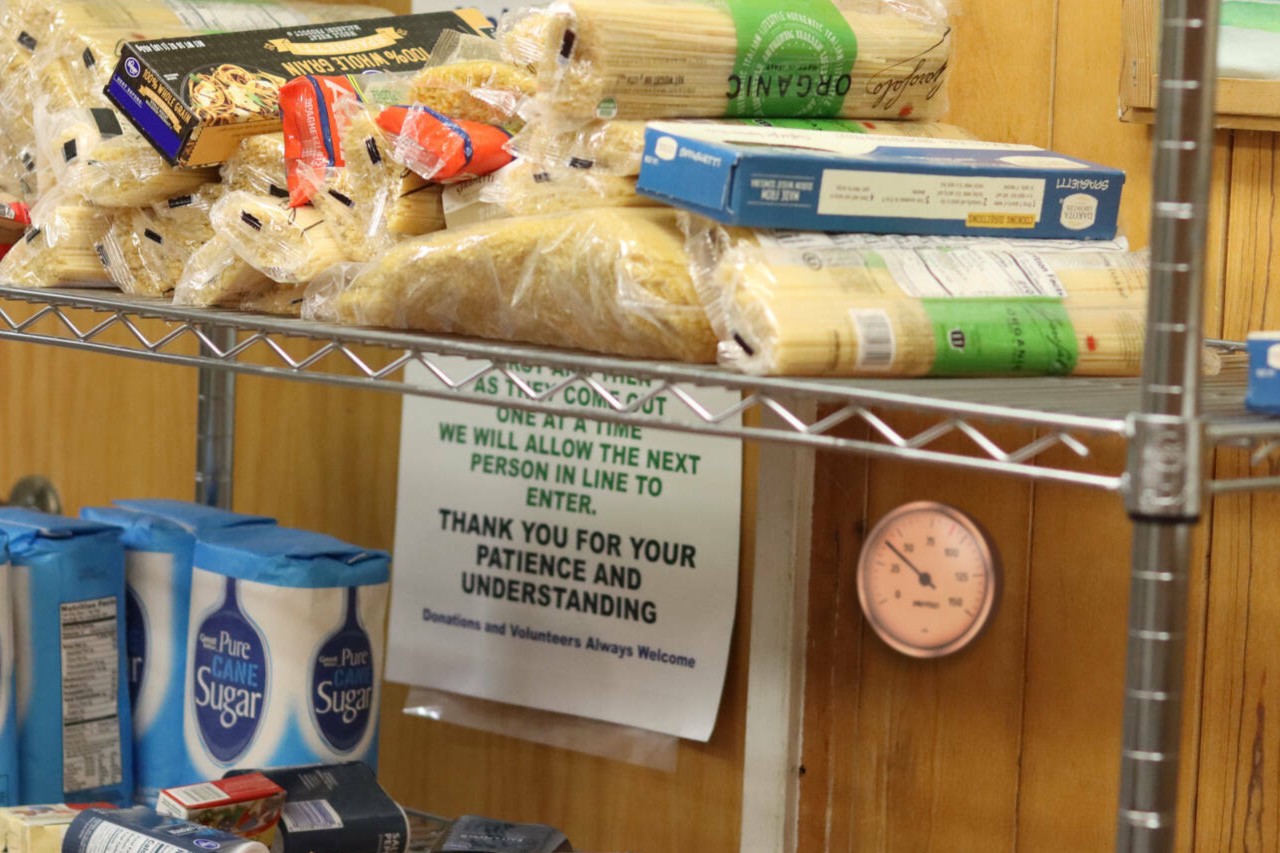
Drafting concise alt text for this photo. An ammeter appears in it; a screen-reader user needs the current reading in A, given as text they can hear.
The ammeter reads 40 A
